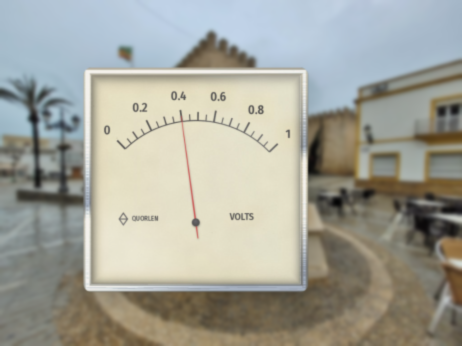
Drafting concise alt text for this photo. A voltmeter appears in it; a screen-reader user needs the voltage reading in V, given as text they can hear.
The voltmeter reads 0.4 V
